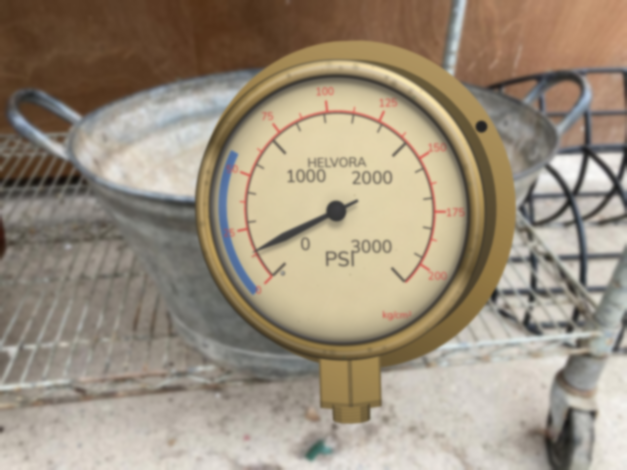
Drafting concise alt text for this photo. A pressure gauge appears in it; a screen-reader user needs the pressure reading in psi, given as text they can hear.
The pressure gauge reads 200 psi
